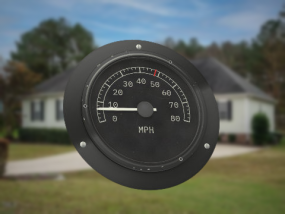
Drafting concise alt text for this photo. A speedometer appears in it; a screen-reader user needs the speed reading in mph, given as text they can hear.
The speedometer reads 6 mph
